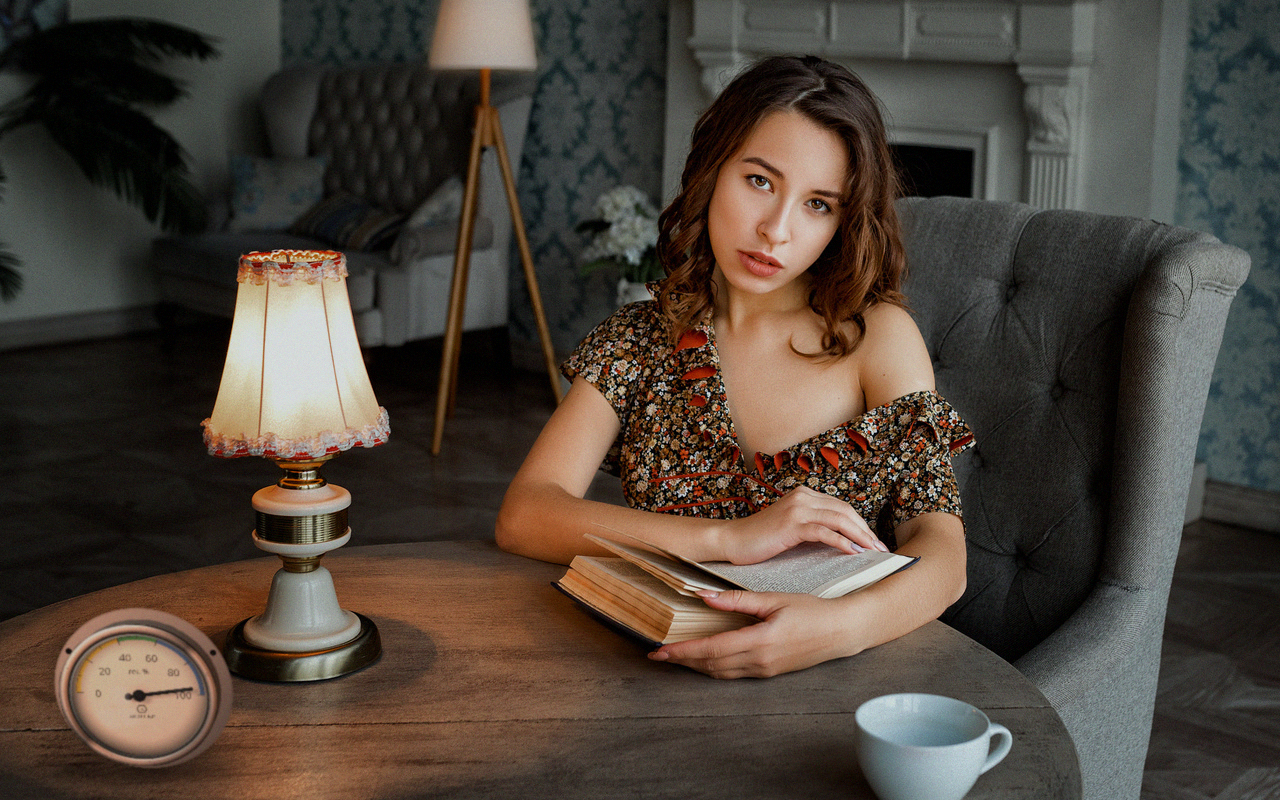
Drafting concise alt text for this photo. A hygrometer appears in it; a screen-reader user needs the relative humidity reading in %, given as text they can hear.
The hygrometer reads 95 %
